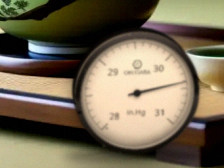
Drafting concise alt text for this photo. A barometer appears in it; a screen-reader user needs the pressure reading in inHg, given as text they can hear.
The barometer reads 30.4 inHg
